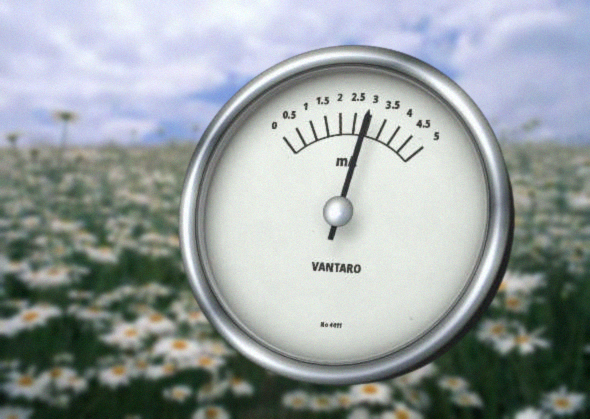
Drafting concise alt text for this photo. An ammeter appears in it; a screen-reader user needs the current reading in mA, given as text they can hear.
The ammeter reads 3 mA
